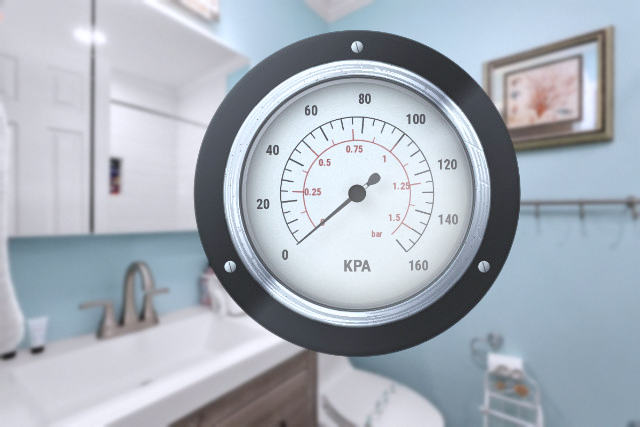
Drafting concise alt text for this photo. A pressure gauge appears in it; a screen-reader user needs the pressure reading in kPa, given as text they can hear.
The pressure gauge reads 0 kPa
